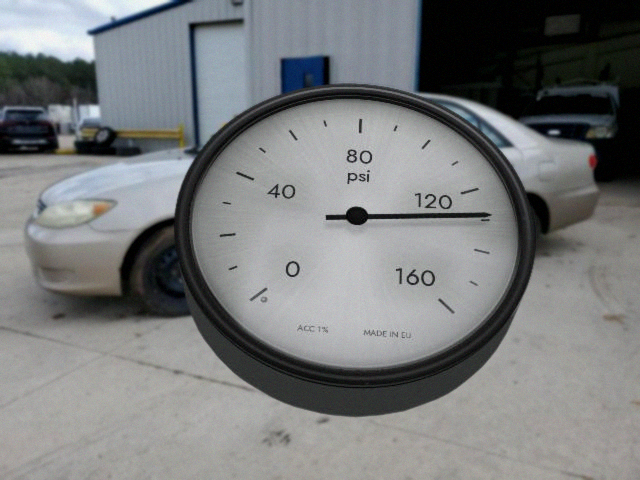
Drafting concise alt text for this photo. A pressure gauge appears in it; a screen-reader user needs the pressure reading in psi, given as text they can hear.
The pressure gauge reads 130 psi
